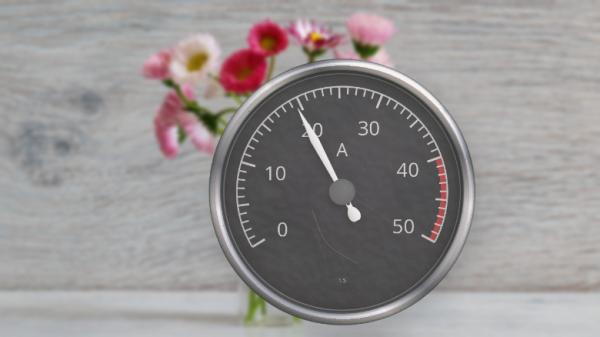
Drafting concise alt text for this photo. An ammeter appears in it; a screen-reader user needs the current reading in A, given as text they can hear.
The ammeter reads 19.5 A
